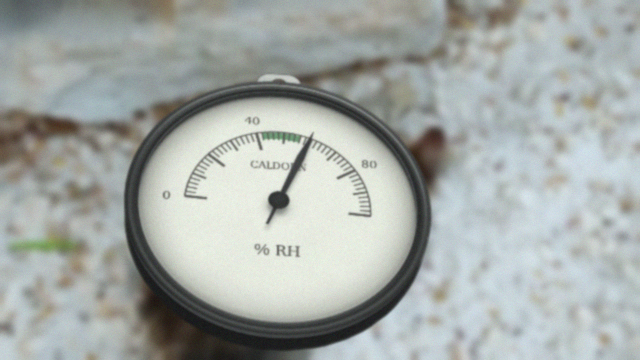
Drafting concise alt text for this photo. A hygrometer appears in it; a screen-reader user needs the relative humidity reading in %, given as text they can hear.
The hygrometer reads 60 %
